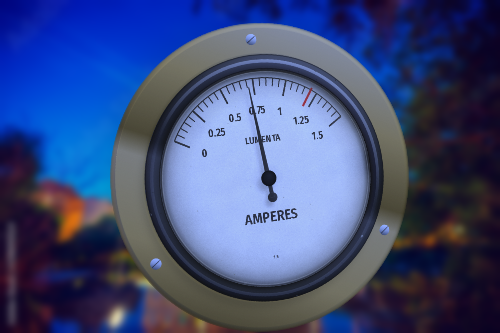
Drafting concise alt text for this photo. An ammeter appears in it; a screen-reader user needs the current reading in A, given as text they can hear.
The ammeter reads 0.7 A
